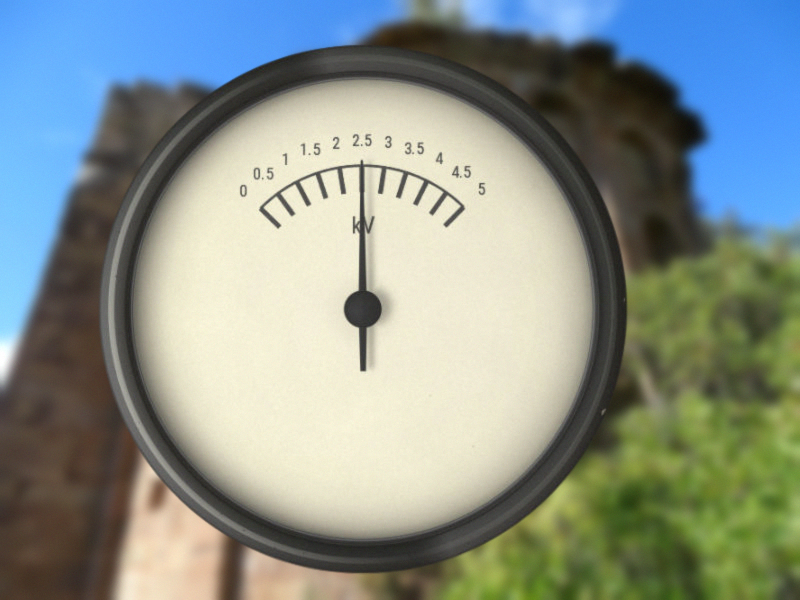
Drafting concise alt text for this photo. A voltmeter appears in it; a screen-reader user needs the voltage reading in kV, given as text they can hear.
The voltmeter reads 2.5 kV
